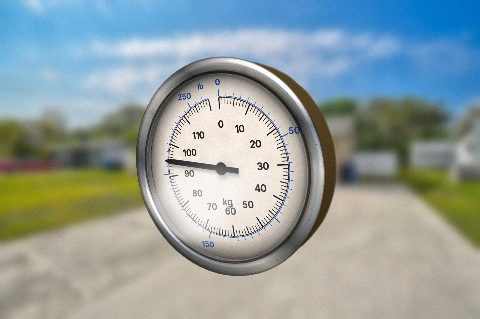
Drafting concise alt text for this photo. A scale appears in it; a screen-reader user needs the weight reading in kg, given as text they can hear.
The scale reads 95 kg
